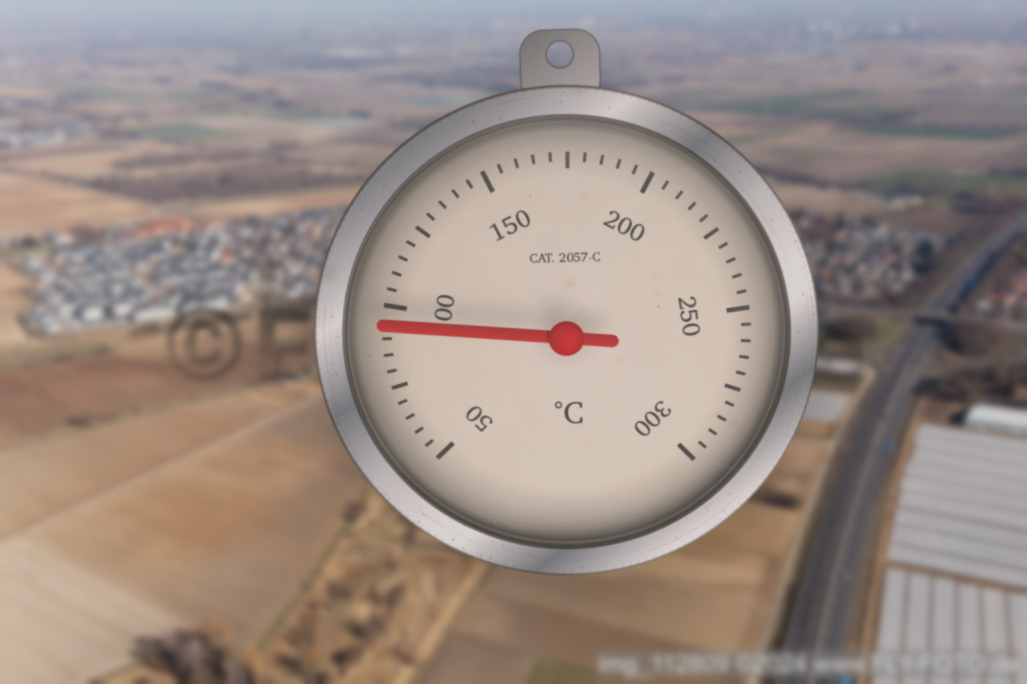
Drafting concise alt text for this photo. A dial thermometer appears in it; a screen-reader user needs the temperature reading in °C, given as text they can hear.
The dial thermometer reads 95 °C
